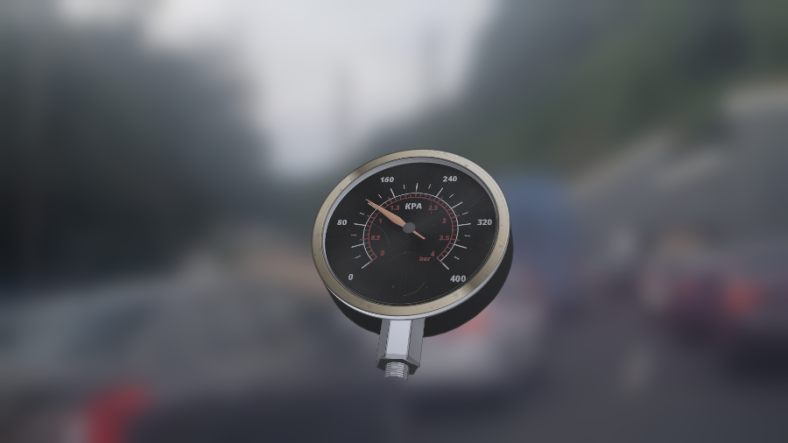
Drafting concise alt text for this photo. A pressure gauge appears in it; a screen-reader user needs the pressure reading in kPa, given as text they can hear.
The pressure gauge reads 120 kPa
